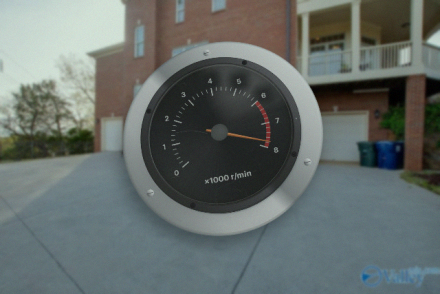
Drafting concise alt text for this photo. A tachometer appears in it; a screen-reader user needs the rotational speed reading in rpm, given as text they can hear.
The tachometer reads 7800 rpm
